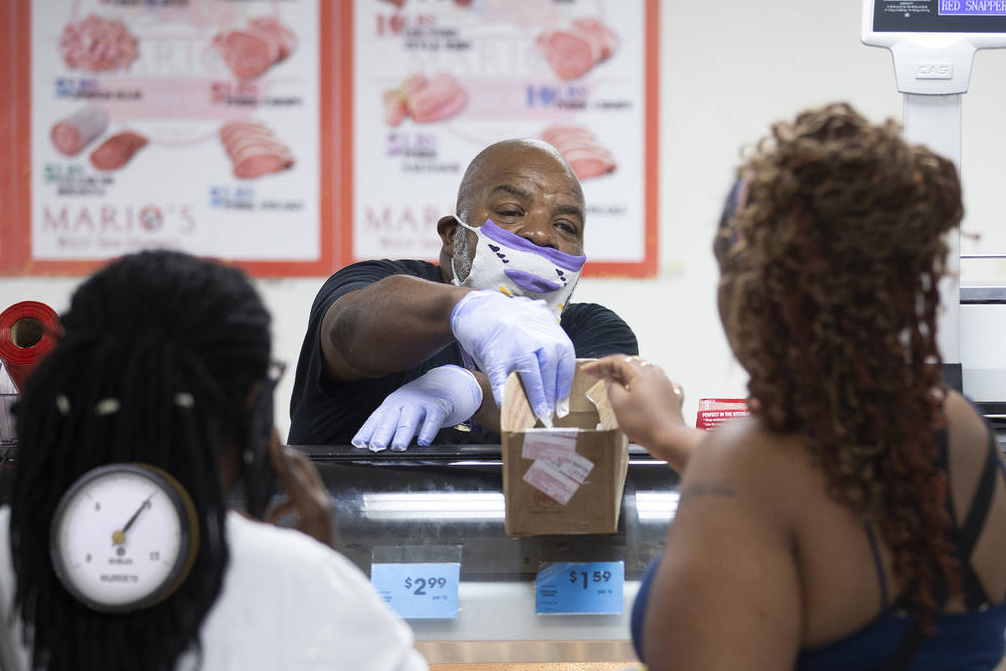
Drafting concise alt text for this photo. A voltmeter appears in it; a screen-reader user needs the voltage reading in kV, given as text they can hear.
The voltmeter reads 10 kV
